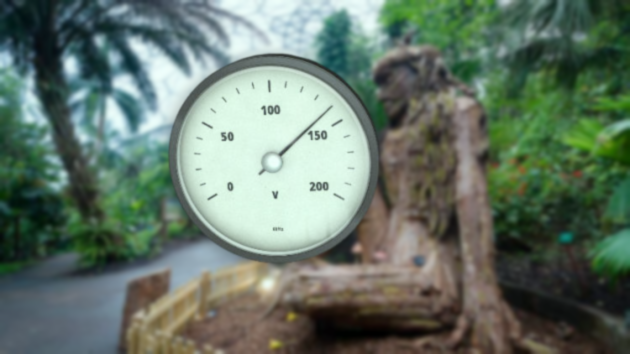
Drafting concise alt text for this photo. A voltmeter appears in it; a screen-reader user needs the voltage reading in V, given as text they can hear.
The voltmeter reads 140 V
